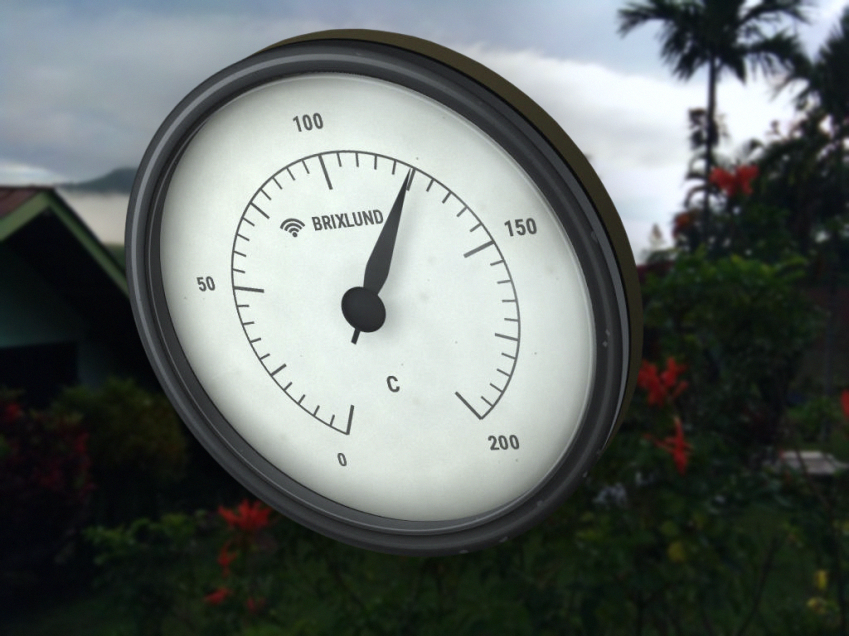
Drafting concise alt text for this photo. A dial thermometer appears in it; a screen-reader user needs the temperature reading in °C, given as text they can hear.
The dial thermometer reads 125 °C
